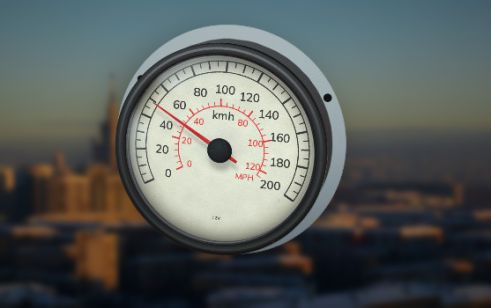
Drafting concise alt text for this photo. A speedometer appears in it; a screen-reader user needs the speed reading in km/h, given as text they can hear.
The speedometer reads 50 km/h
